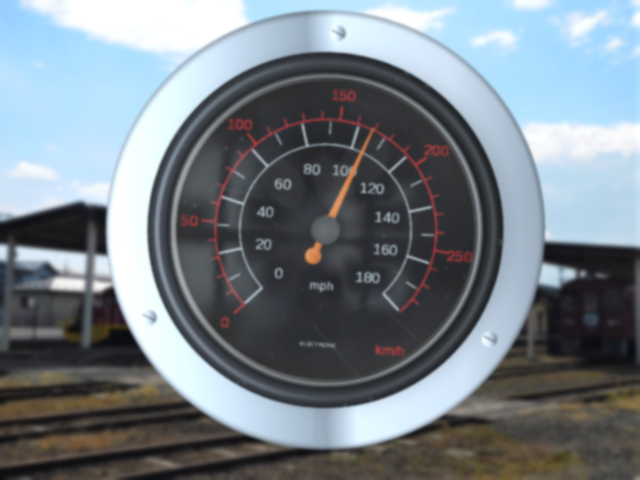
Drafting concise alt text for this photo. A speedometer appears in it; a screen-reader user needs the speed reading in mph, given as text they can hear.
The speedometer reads 105 mph
